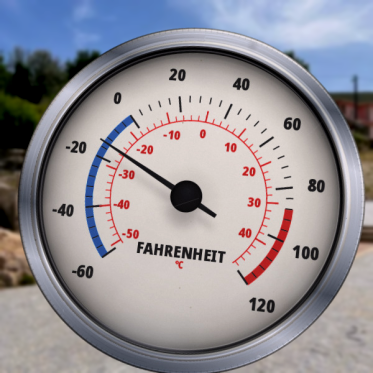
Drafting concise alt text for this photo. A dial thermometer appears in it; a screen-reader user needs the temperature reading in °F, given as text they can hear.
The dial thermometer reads -14 °F
